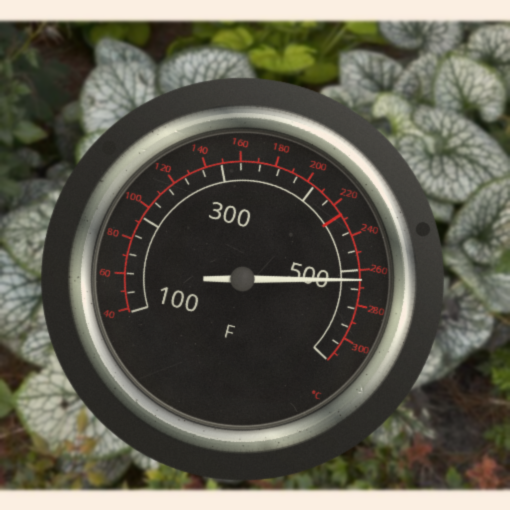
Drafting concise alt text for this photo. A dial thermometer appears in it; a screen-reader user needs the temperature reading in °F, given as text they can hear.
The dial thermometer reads 510 °F
